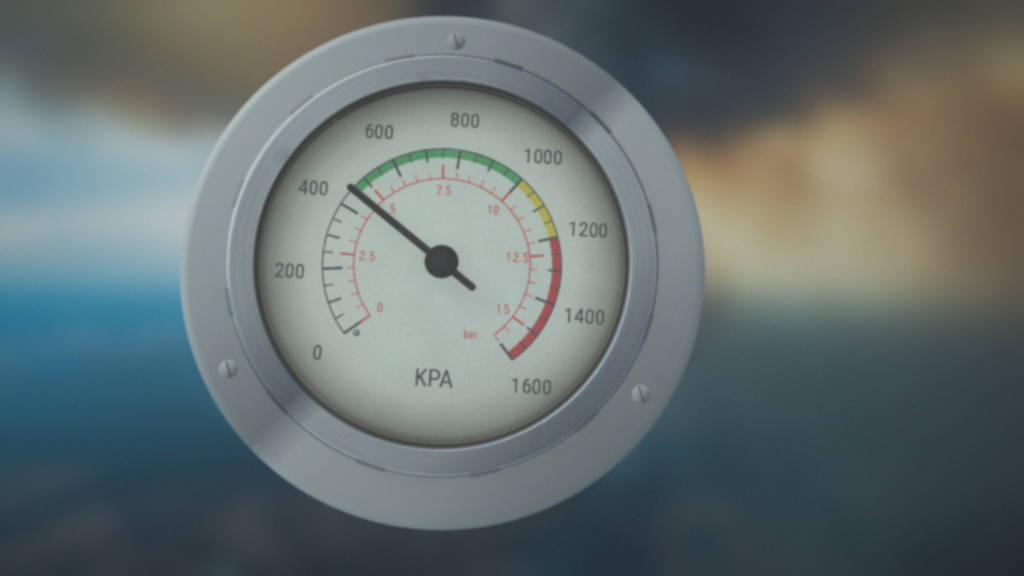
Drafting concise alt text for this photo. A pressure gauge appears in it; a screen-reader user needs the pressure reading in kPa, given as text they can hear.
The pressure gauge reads 450 kPa
